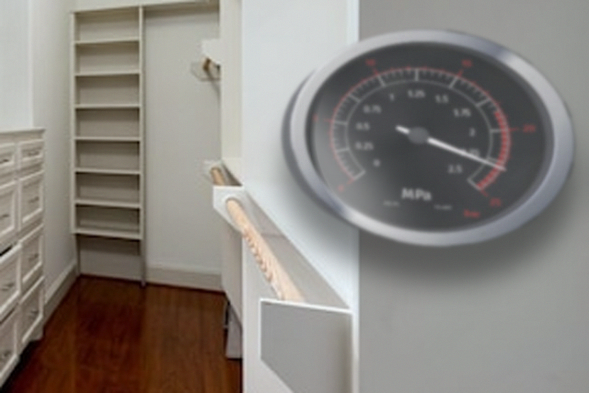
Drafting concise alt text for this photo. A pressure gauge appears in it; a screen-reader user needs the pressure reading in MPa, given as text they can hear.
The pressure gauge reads 2.3 MPa
